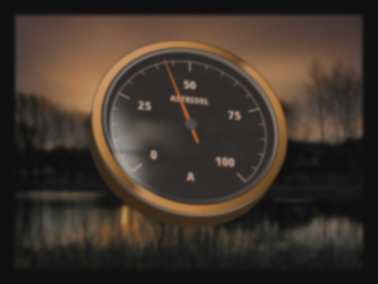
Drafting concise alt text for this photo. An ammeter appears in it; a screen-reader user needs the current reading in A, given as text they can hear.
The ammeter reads 42.5 A
